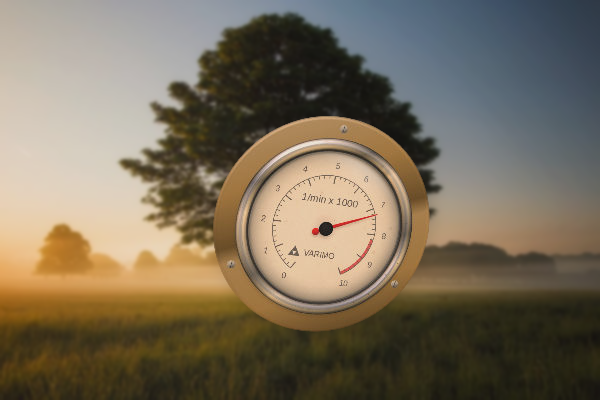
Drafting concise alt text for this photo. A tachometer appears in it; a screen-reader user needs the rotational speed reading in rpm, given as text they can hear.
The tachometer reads 7200 rpm
